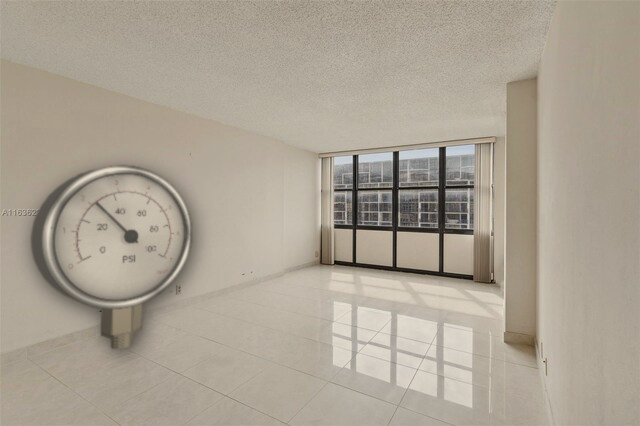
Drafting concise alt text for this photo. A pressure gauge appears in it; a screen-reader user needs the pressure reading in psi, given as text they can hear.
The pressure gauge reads 30 psi
